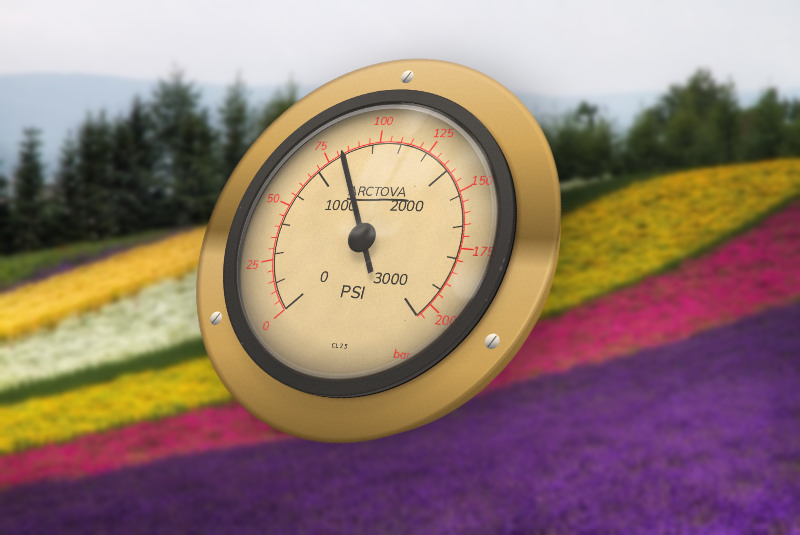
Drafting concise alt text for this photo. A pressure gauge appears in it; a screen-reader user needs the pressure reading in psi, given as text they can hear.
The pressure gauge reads 1200 psi
